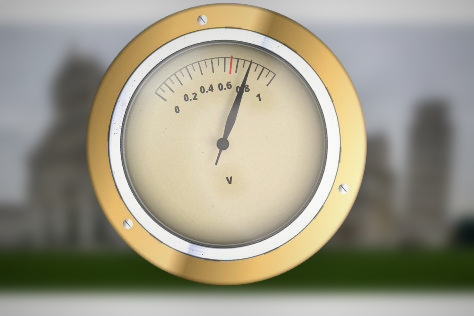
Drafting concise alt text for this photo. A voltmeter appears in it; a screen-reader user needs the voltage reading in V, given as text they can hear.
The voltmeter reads 0.8 V
